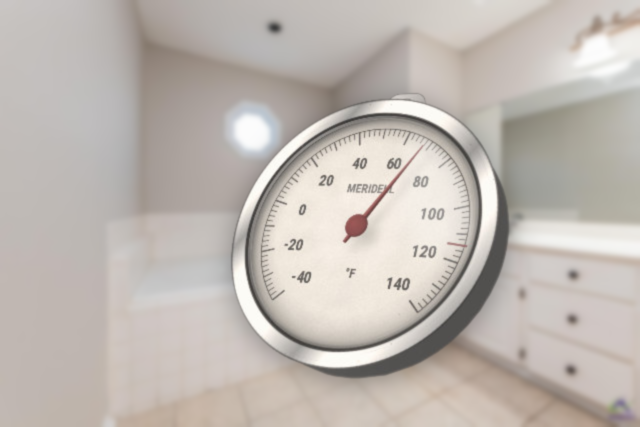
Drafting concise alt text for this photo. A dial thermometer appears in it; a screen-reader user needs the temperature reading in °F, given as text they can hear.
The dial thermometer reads 70 °F
